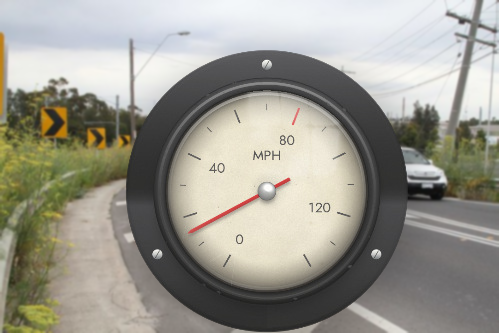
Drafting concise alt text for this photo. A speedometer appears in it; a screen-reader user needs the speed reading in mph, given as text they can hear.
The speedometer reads 15 mph
